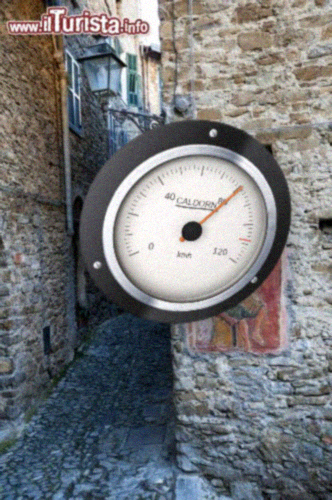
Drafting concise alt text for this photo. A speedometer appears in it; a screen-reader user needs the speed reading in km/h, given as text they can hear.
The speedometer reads 80 km/h
